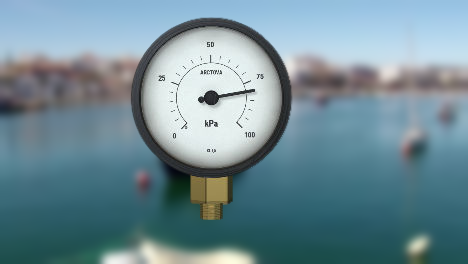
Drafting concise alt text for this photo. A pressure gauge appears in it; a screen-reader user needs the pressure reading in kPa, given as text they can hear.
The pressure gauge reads 80 kPa
